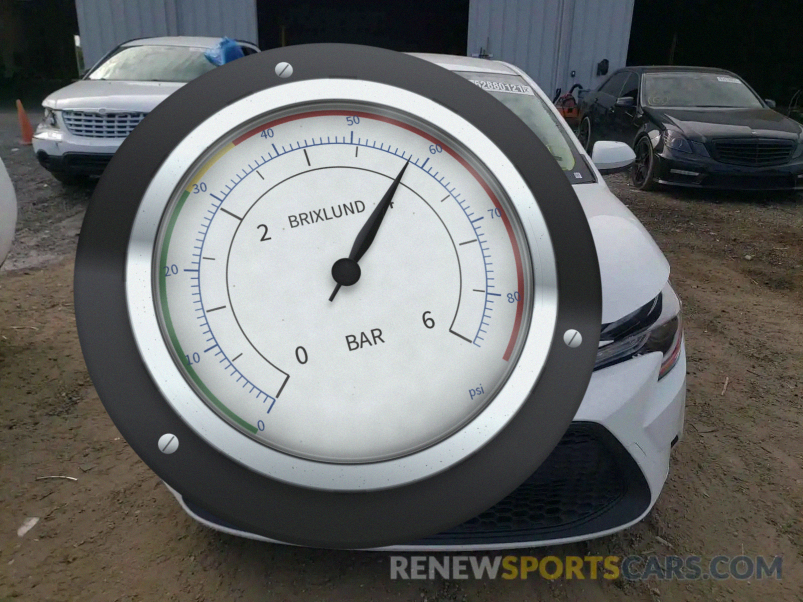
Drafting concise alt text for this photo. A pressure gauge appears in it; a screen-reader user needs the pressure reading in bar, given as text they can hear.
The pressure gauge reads 4 bar
